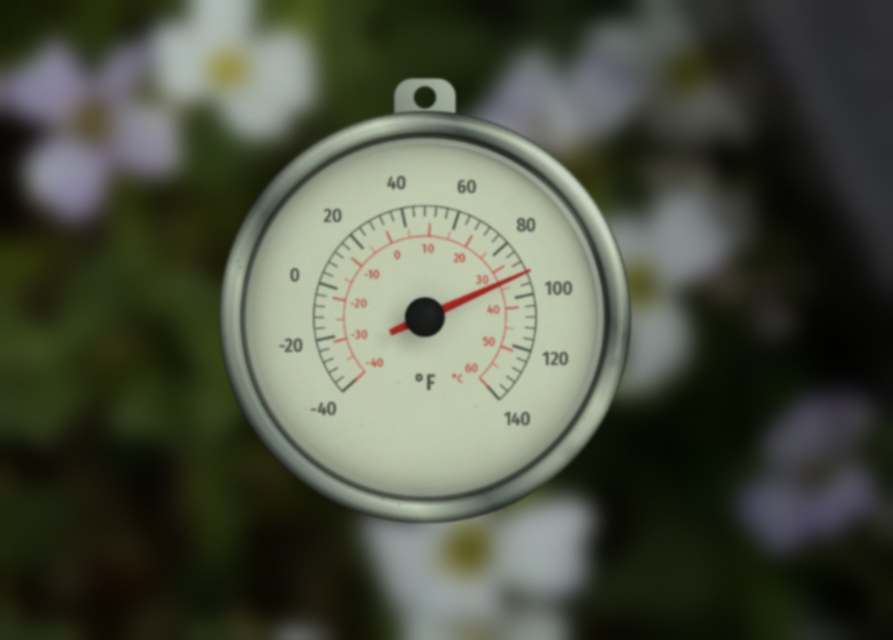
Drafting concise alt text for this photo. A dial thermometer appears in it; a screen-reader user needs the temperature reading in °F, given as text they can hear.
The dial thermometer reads 92 °F
